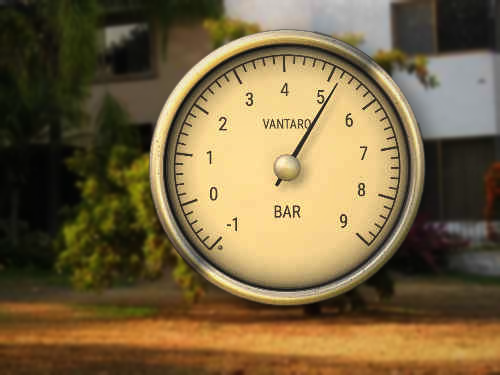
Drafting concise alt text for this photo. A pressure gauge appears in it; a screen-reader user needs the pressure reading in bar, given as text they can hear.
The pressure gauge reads 5.2 bar
